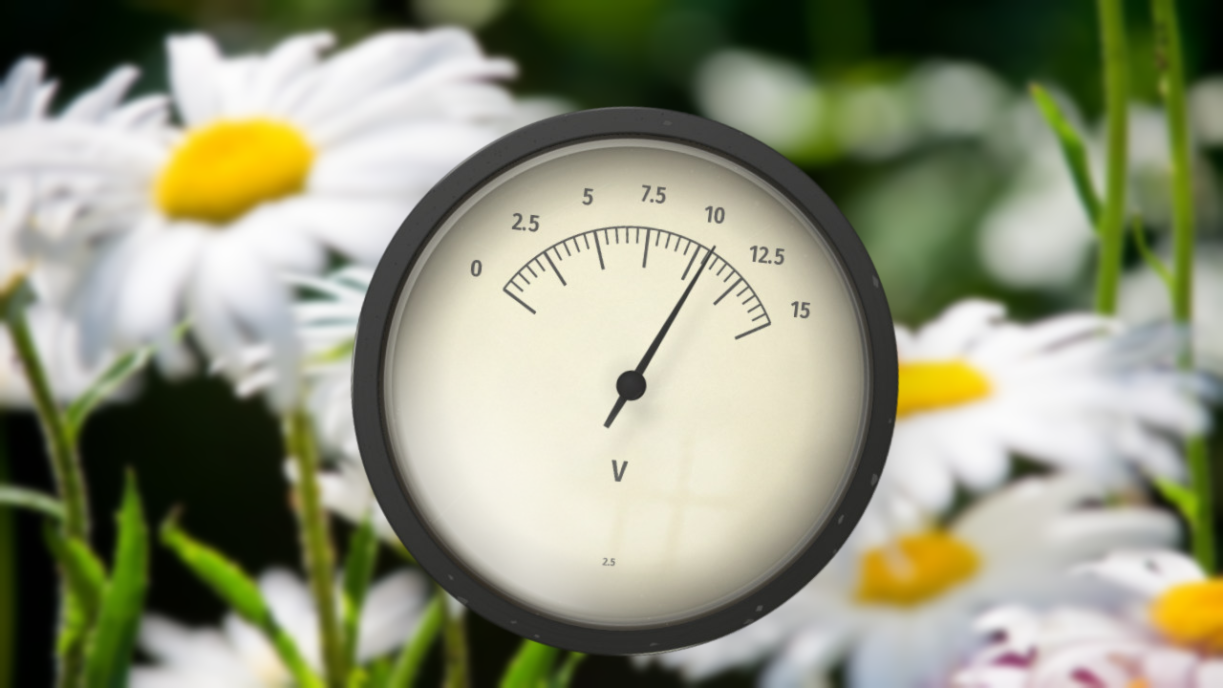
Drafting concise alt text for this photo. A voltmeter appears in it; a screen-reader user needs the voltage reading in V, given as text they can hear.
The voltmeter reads 10.5 V
